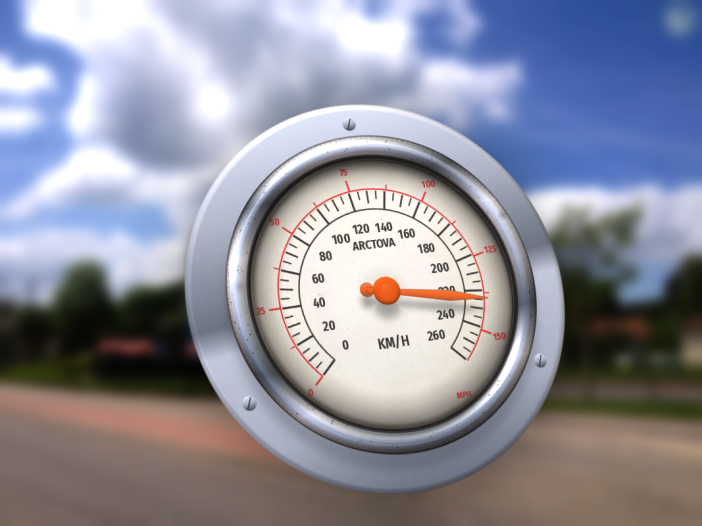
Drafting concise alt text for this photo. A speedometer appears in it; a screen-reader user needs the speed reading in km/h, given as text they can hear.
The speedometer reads 225 km/h
